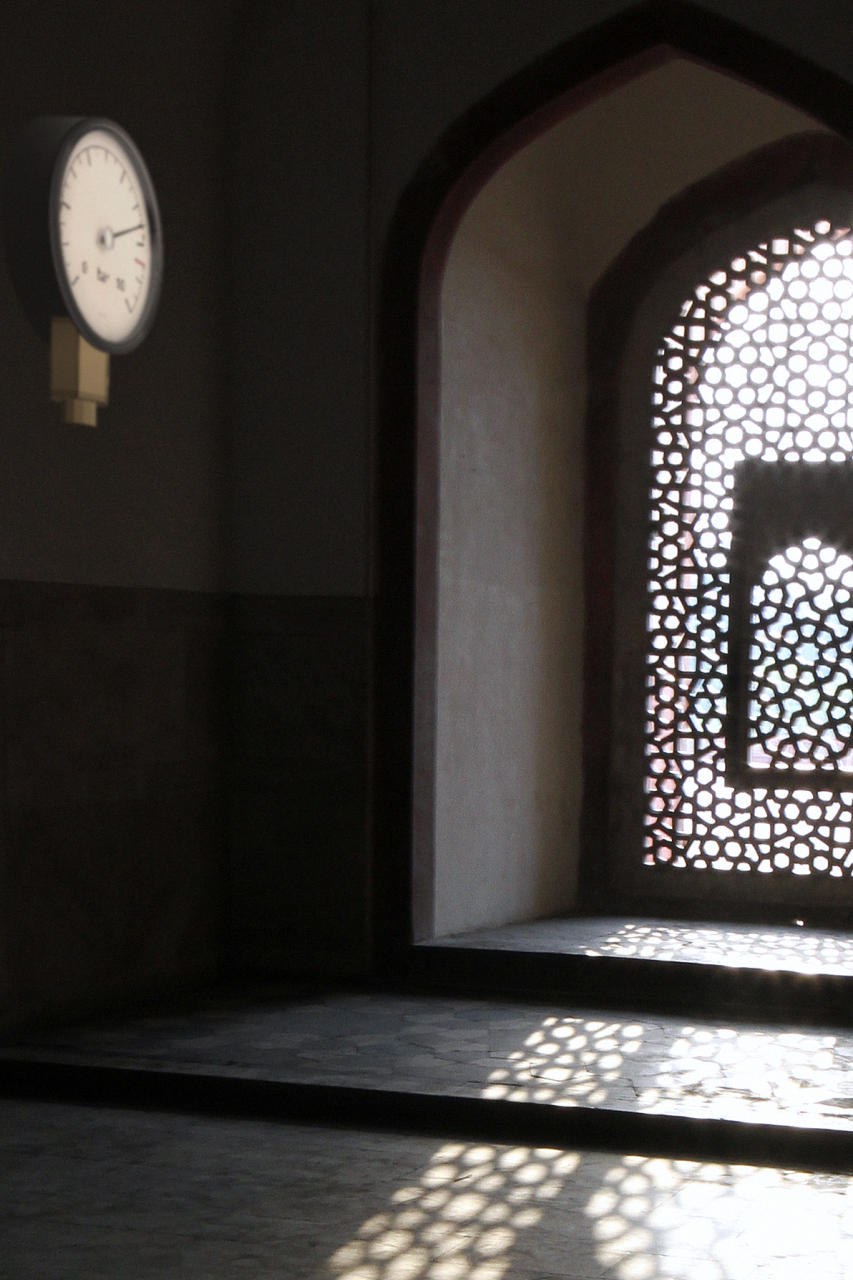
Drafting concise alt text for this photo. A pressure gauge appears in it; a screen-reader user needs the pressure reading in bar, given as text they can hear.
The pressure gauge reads 7.5 bar
